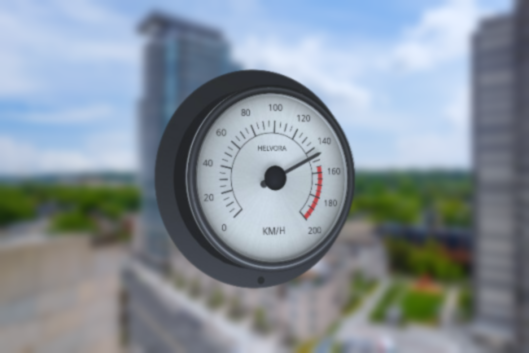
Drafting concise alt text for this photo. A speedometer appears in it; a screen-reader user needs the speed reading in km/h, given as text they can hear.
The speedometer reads 145 km/h
